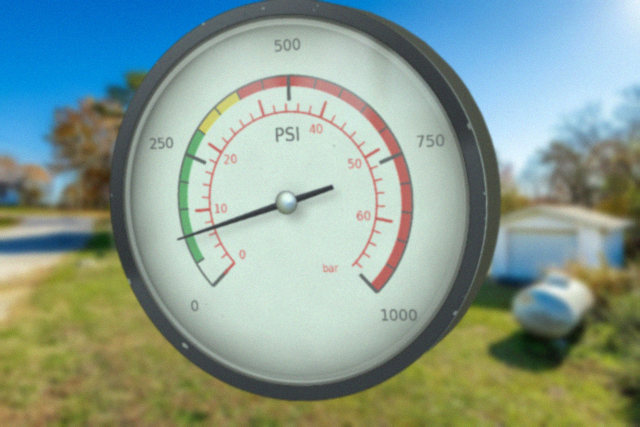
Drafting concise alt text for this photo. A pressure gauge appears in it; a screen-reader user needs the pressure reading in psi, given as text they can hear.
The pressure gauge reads 100 psi
